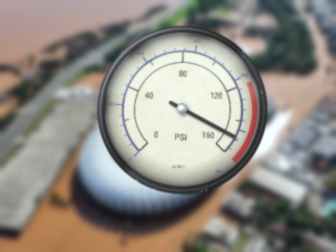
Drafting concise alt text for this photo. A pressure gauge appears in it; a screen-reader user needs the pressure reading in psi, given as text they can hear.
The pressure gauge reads 150 psi
